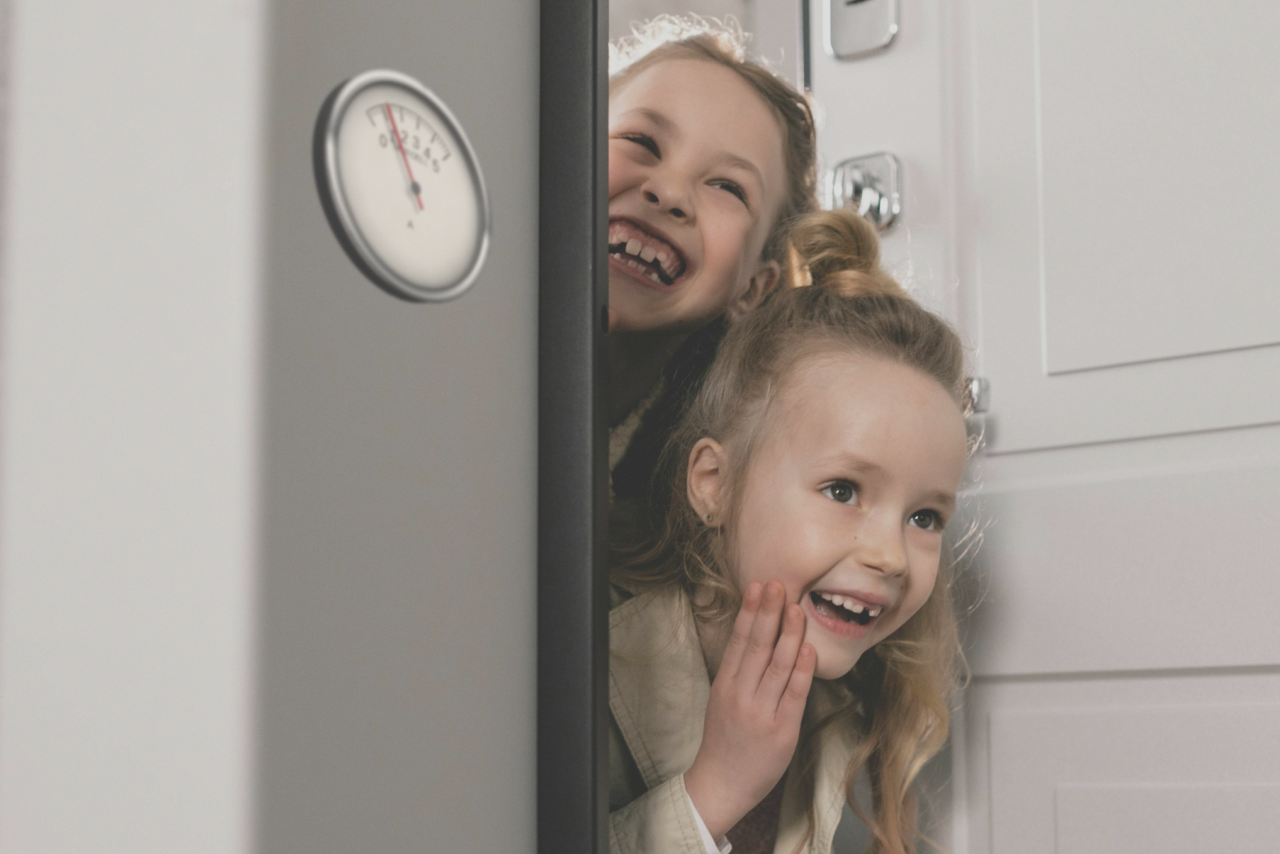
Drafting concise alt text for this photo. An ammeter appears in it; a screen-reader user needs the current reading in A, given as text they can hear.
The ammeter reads 1 A
